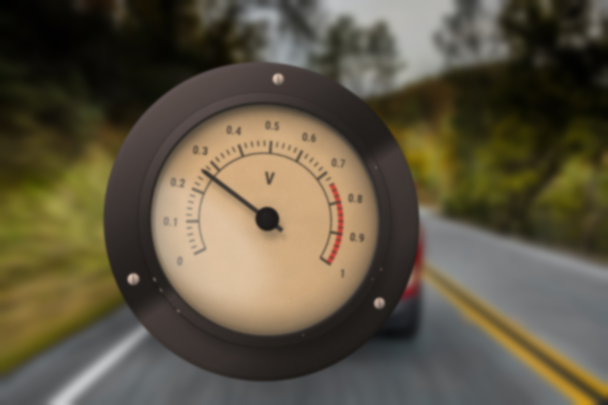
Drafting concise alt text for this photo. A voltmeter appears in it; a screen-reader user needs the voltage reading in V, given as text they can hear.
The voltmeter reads 0.26 V
